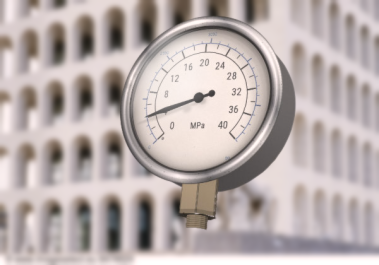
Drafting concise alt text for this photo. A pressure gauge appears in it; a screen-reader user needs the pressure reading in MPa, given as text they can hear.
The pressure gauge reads 4 MPa
